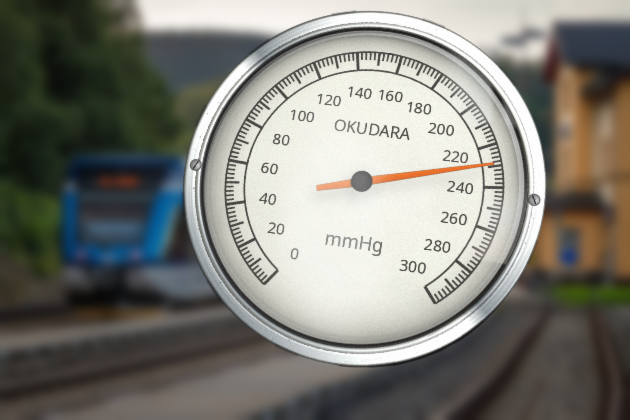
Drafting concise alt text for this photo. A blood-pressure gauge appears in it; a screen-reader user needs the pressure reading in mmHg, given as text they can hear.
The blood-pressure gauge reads 230 mmHg
